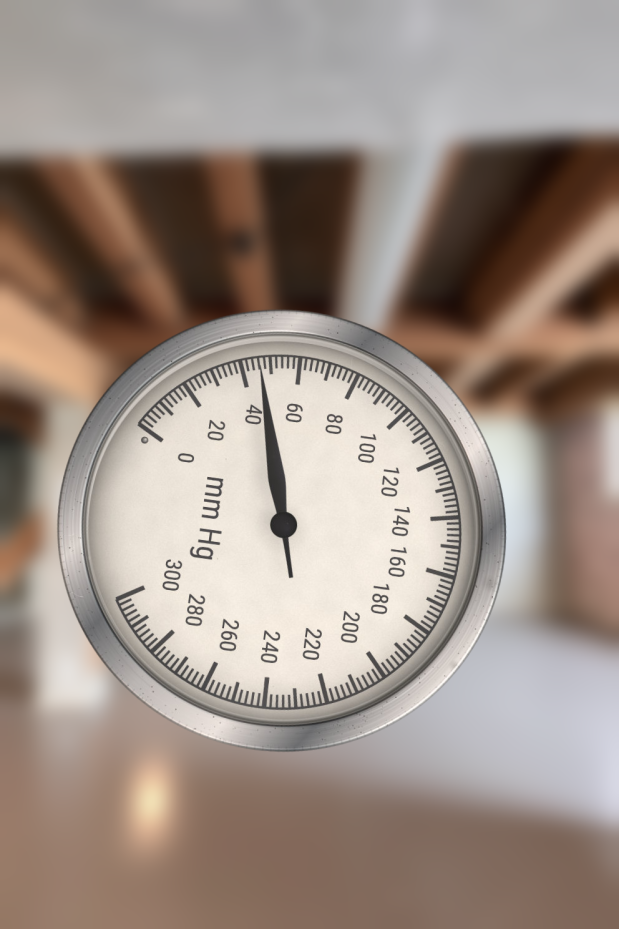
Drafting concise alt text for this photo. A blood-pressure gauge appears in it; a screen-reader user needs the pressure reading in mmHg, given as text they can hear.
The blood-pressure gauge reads 46 mmHg
